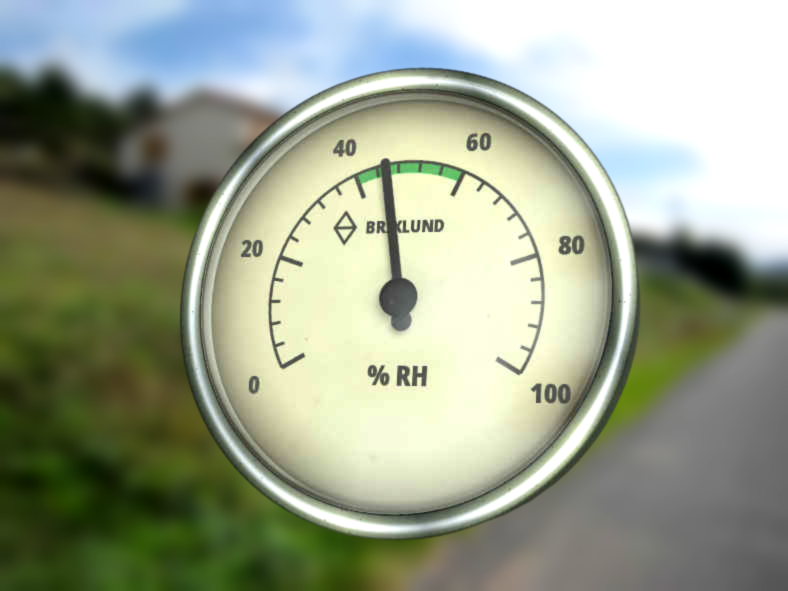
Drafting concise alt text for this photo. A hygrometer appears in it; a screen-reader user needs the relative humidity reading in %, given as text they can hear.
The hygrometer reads 46 %
